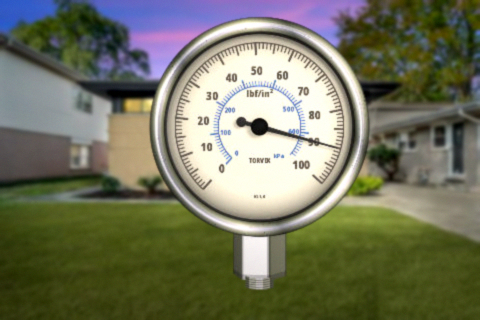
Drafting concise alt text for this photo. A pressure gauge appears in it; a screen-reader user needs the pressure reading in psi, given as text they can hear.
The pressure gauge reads 90 psi
